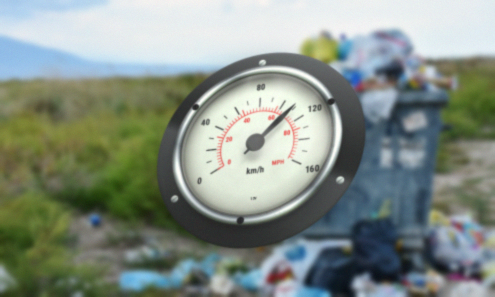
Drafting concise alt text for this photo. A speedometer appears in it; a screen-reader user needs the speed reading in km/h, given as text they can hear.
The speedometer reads 110 km/h
